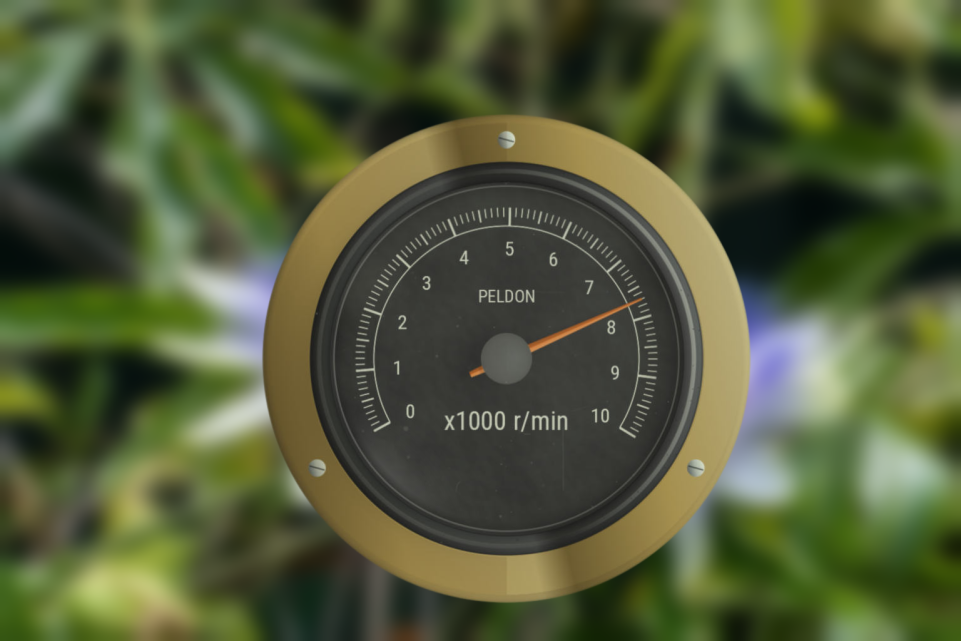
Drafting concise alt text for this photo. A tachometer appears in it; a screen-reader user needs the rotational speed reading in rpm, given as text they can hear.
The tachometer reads 7700 rpm
